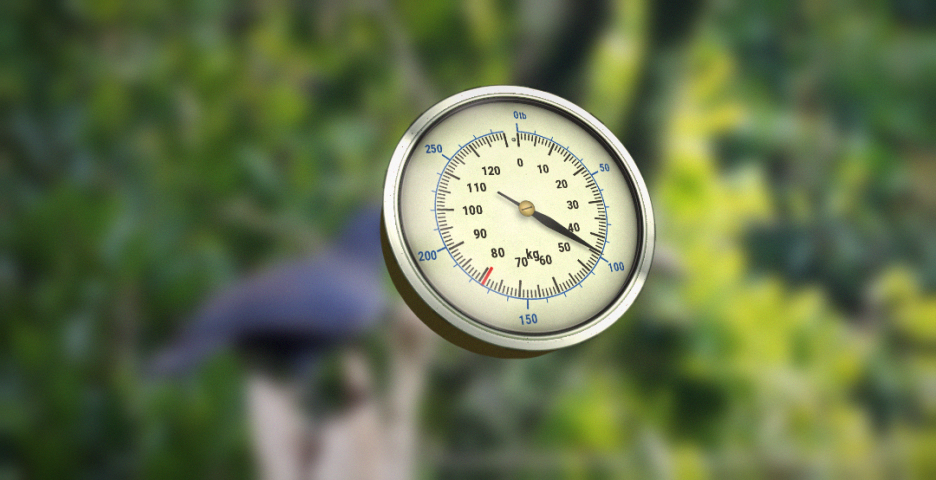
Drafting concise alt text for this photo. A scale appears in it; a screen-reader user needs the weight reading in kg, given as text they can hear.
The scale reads 45 kg
